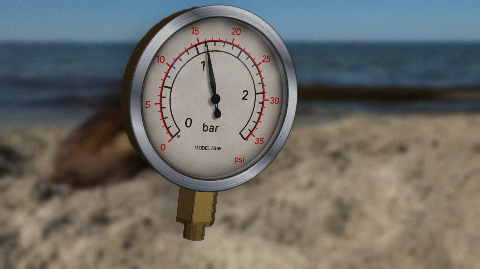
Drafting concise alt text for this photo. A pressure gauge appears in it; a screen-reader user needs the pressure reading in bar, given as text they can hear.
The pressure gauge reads 1.1 bar
